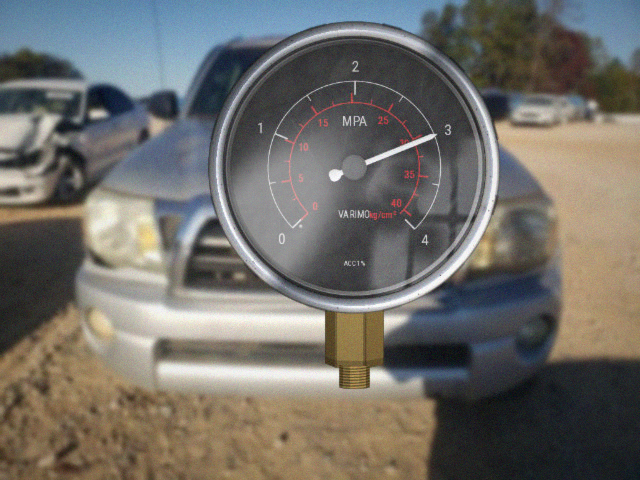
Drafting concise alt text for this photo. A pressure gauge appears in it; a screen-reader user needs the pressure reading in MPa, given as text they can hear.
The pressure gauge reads 3 MPa
